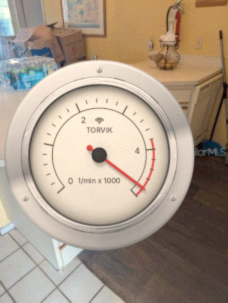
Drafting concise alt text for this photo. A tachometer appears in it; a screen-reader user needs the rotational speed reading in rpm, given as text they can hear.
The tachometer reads 4800 rpm
